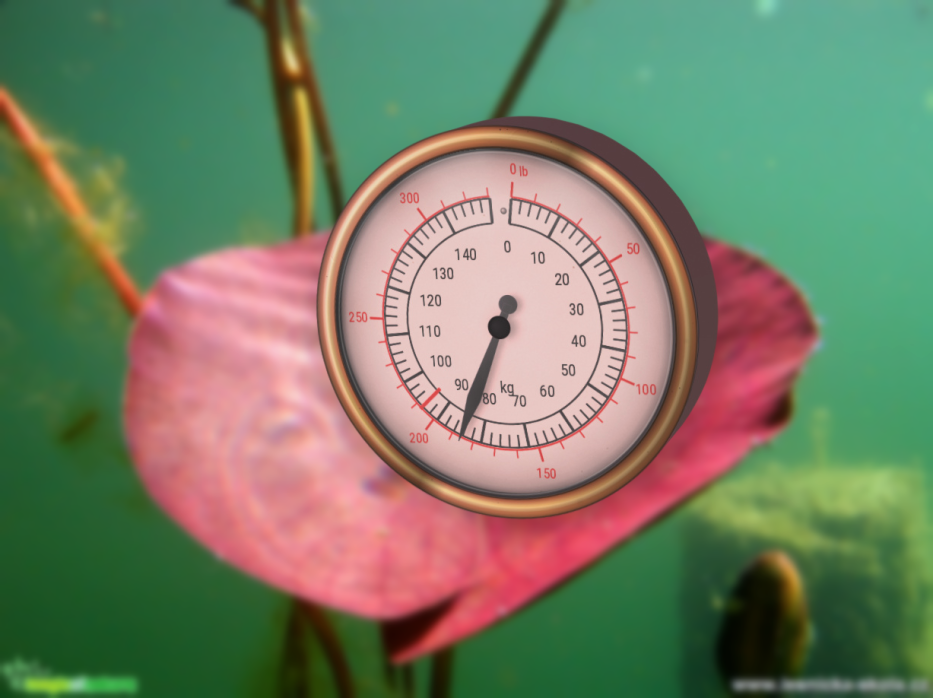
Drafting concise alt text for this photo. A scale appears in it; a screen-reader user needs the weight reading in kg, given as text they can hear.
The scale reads 84 kg
